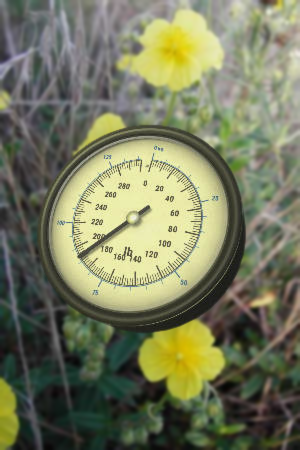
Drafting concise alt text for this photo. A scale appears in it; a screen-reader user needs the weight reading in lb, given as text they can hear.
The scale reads 190 lb
